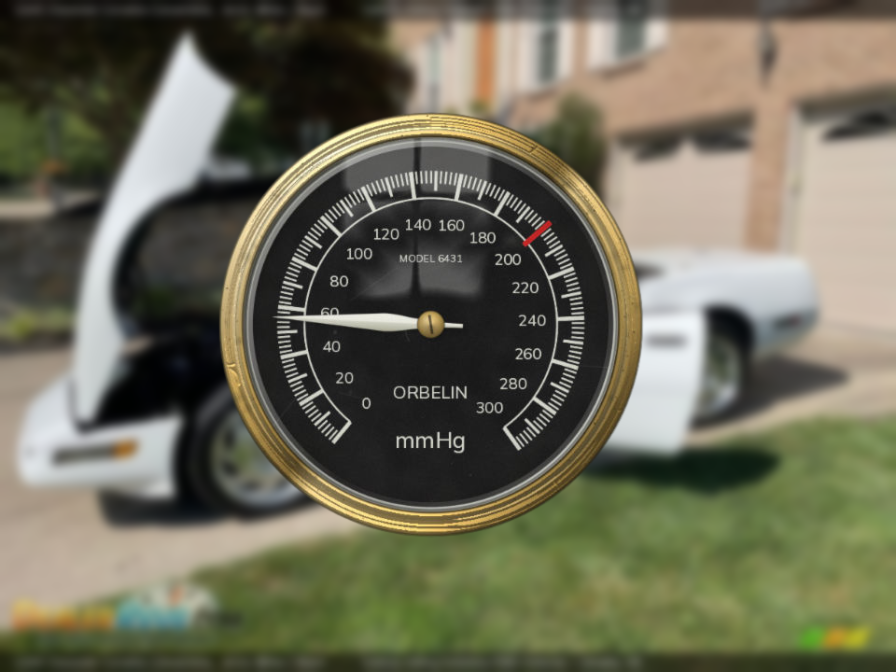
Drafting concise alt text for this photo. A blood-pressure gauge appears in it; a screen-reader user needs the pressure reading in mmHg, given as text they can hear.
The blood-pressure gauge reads 56 mmHg
